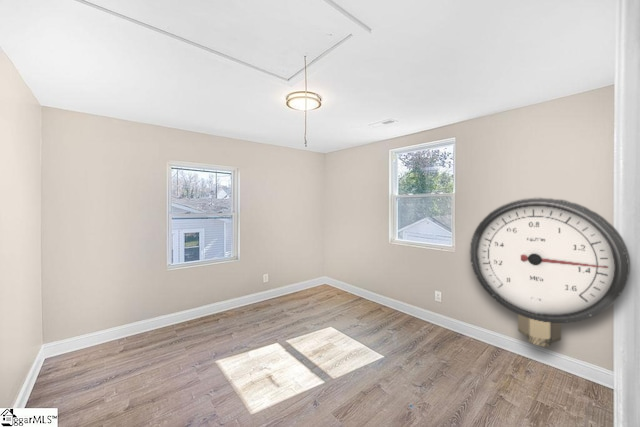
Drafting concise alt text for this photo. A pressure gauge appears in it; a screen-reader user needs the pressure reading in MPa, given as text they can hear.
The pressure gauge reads 1.35 MPa
